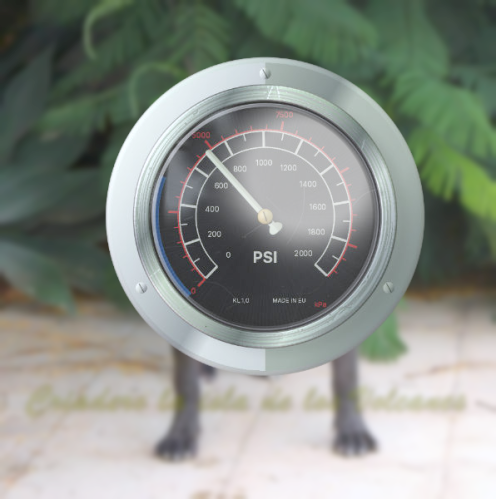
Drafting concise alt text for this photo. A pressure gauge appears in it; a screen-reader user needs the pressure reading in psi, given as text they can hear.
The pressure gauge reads 700 psi
